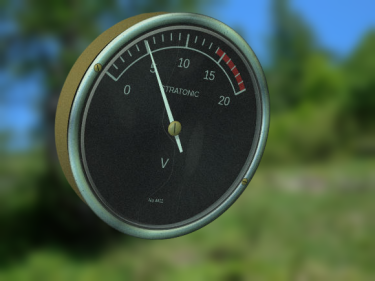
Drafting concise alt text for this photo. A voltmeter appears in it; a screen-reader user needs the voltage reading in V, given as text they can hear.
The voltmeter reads 5 V
